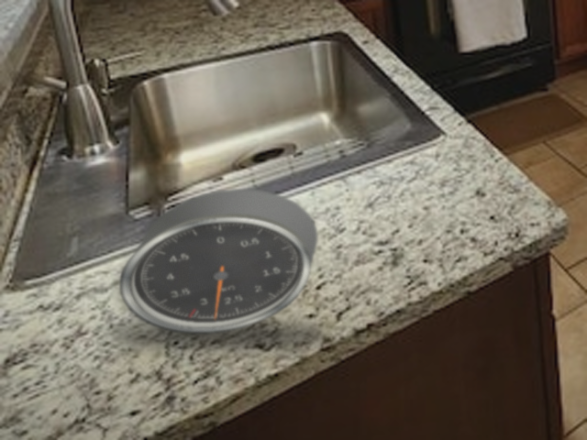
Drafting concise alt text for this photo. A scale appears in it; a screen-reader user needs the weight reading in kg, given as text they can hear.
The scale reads 2.75 kg
